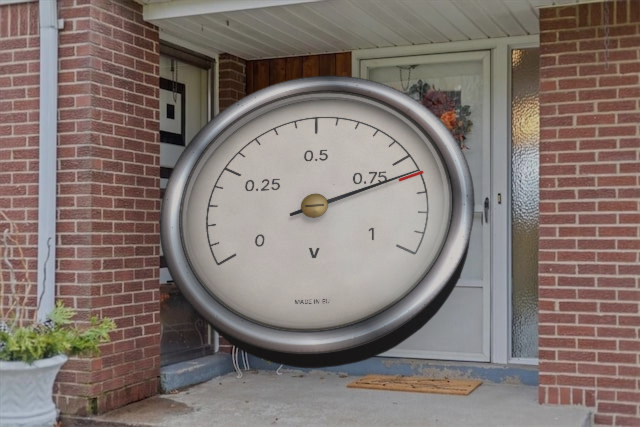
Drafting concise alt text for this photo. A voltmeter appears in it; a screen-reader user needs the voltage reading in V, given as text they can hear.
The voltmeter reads 0.8 V
